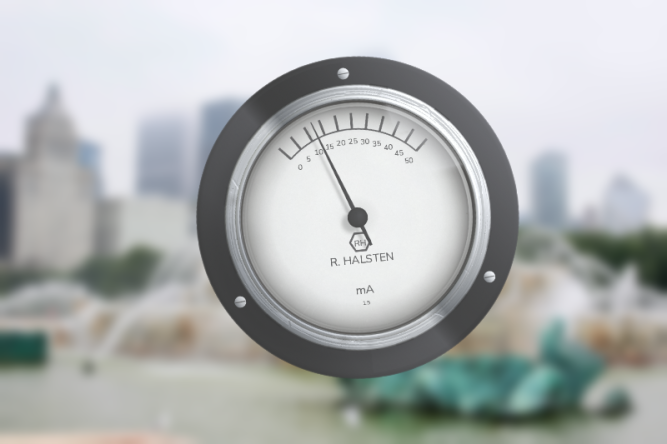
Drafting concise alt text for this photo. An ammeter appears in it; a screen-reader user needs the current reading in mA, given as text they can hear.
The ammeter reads 12.5 mA
